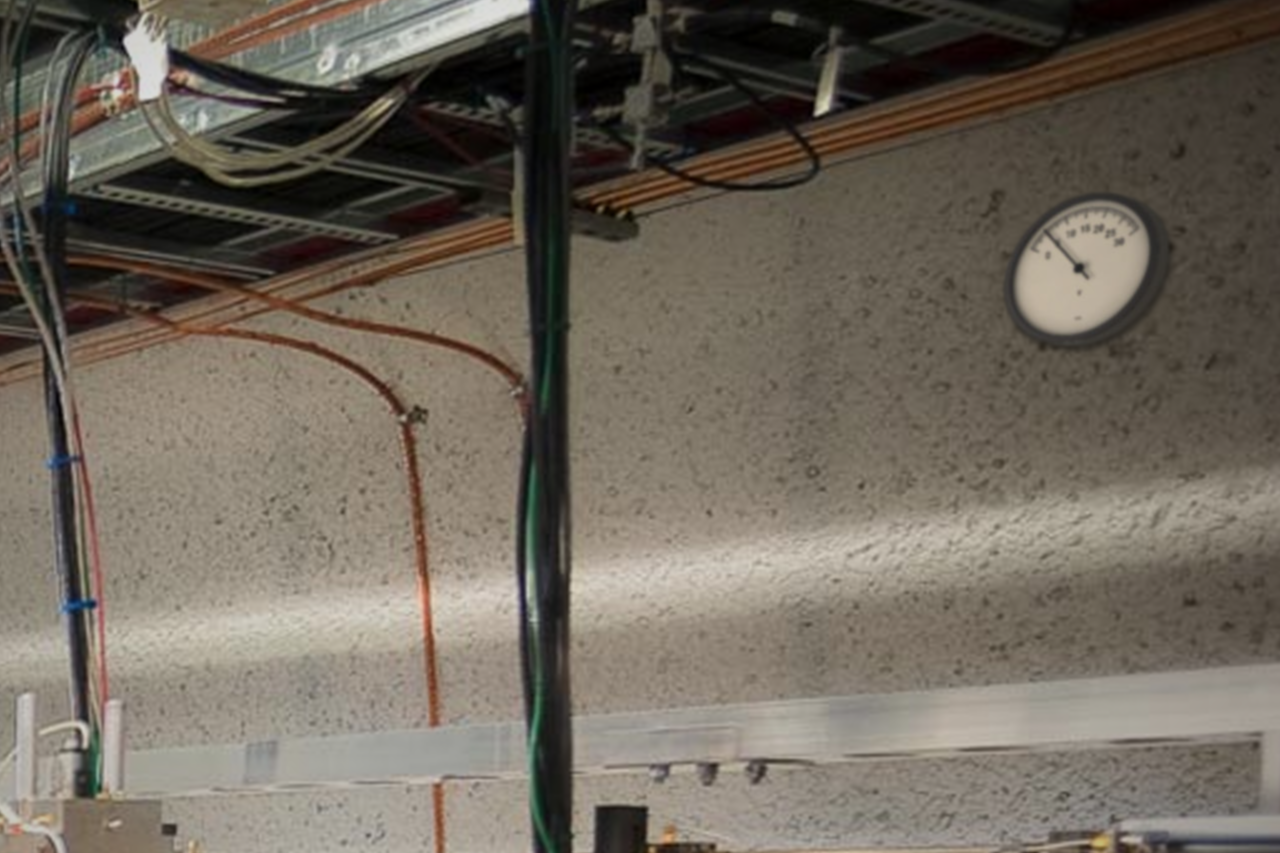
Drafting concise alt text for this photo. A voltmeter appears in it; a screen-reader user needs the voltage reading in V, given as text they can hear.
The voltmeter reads 5 V
